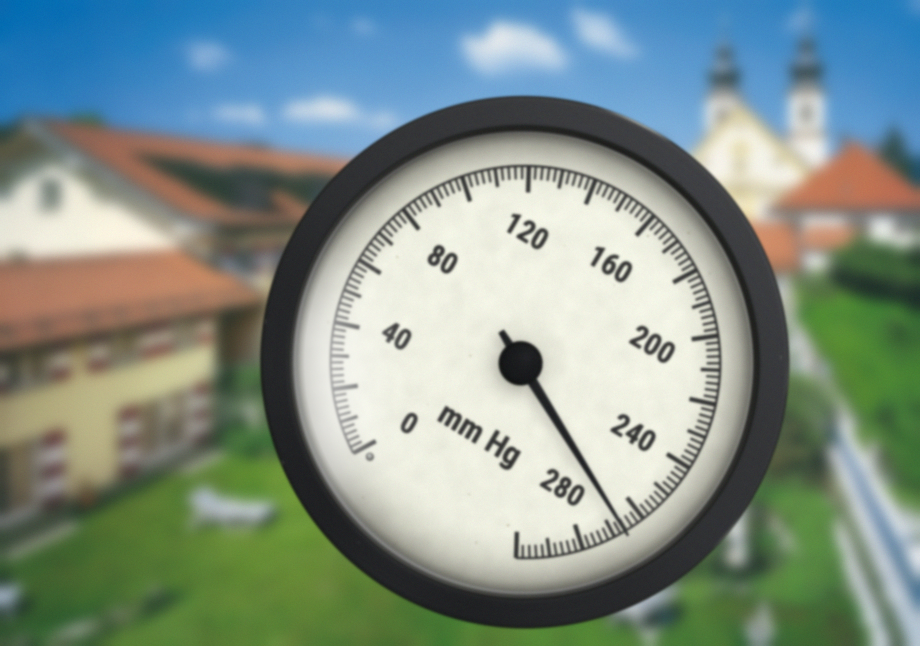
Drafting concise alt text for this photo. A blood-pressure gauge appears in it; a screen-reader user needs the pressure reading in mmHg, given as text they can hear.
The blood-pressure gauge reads 266 mmHg
